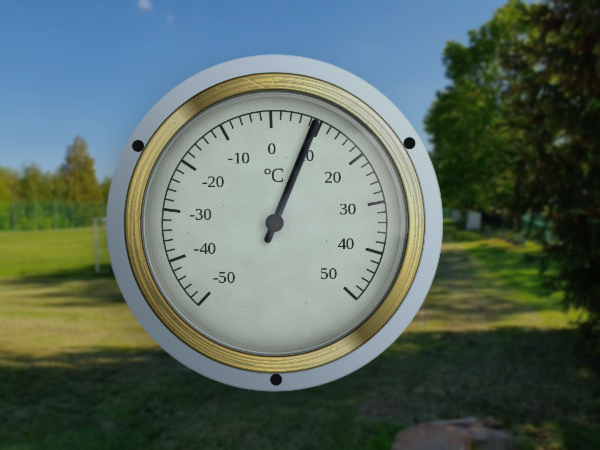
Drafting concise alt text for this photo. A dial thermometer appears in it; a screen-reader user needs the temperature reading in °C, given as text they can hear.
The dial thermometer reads 9 °C
